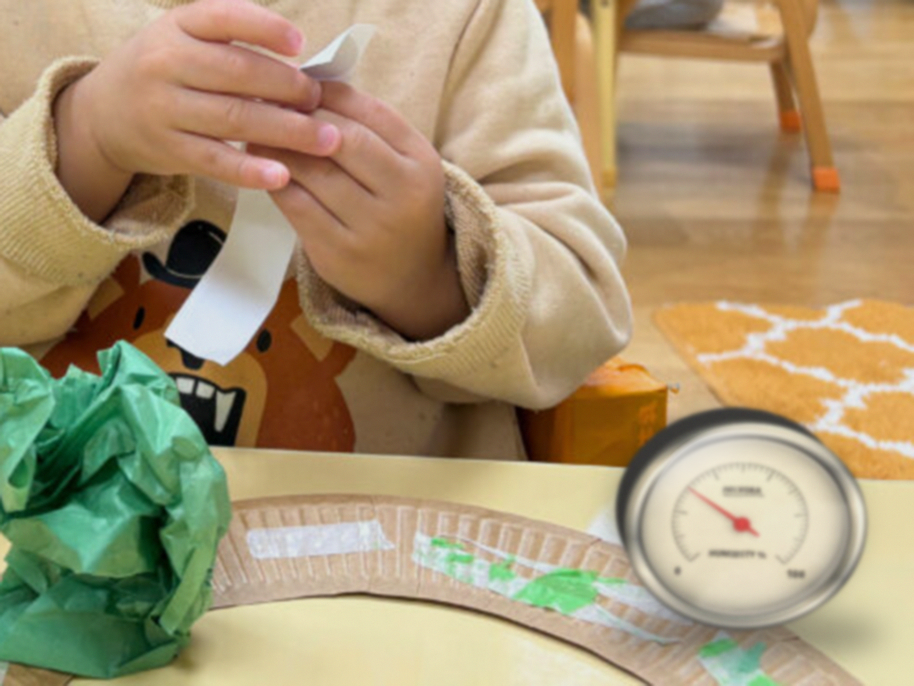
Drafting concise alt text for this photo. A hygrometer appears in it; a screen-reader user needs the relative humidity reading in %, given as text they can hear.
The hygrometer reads 30 %
